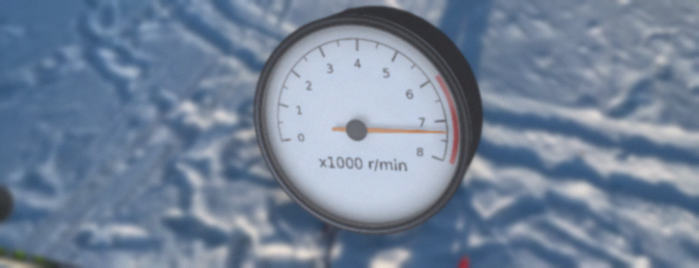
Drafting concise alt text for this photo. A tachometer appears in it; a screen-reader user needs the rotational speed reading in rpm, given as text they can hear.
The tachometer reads 7250 rpm
